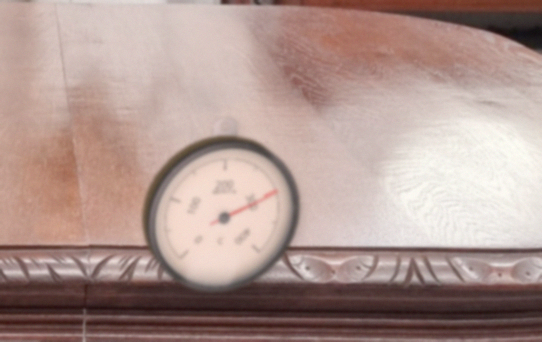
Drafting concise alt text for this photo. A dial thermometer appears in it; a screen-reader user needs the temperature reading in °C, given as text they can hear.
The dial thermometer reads 300 °C
